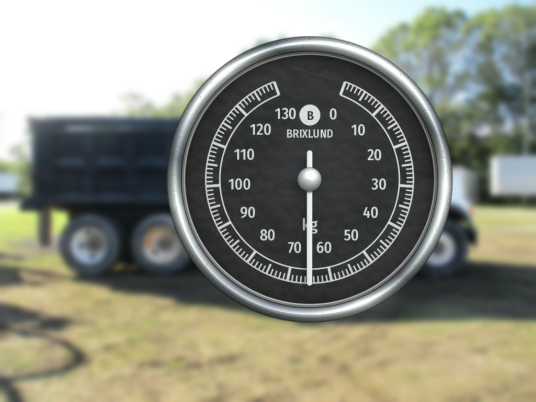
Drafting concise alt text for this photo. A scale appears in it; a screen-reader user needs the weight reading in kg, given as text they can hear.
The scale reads 65 kg
